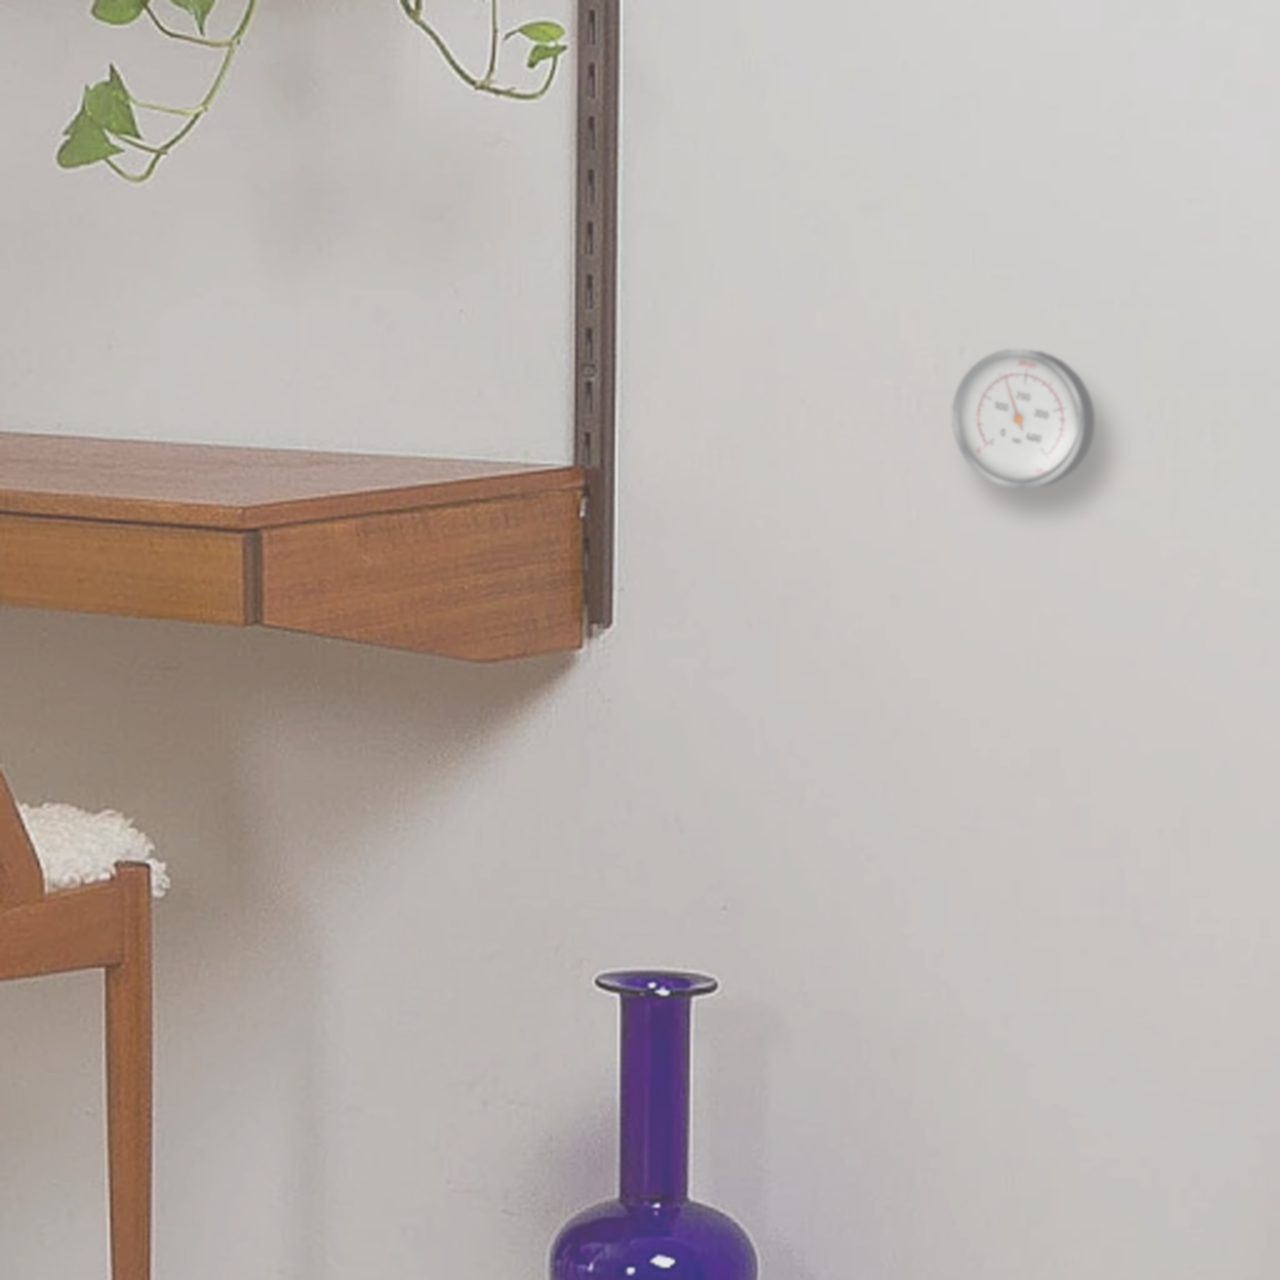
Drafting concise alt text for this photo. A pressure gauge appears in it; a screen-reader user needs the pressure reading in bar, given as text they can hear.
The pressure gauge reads 160 bar
